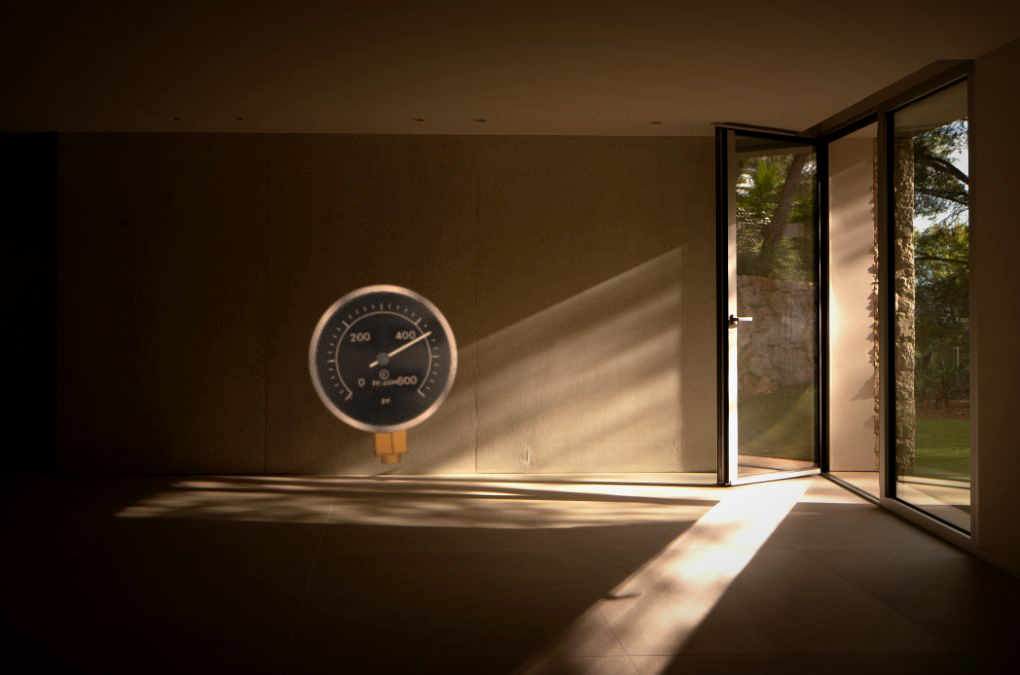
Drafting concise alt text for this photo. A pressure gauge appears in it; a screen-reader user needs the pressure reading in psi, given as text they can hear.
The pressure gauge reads 440 psi
